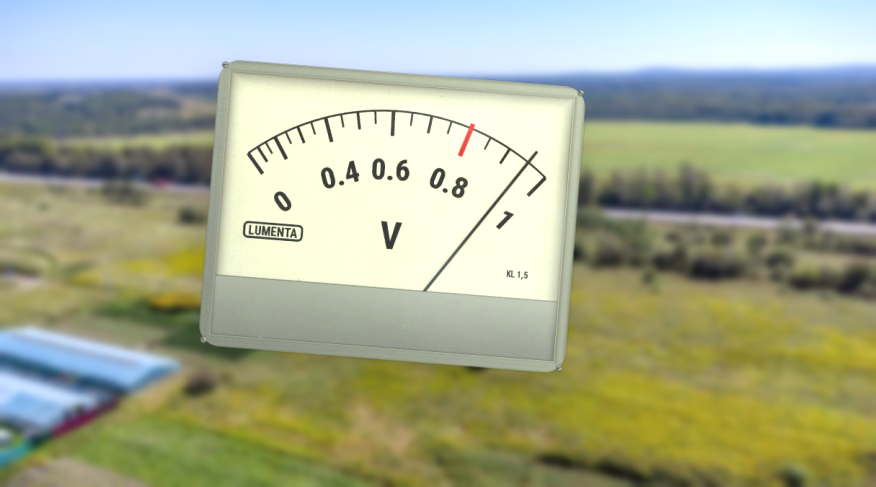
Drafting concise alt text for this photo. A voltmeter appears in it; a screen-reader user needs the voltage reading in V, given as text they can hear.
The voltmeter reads 0.95 V
